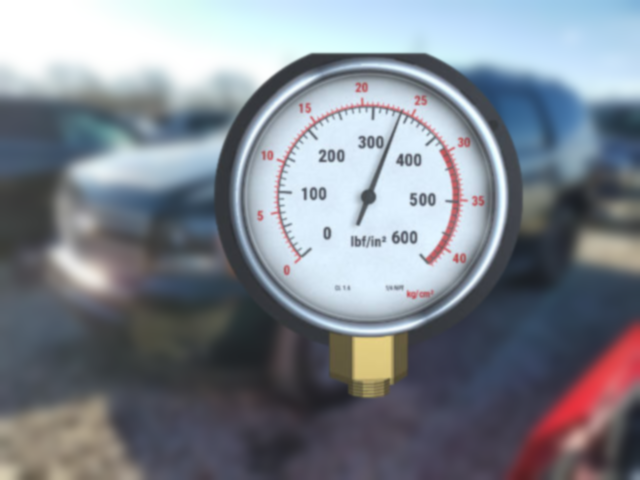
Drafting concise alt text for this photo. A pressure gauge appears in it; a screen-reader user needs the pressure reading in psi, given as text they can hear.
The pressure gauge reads 340 psi
